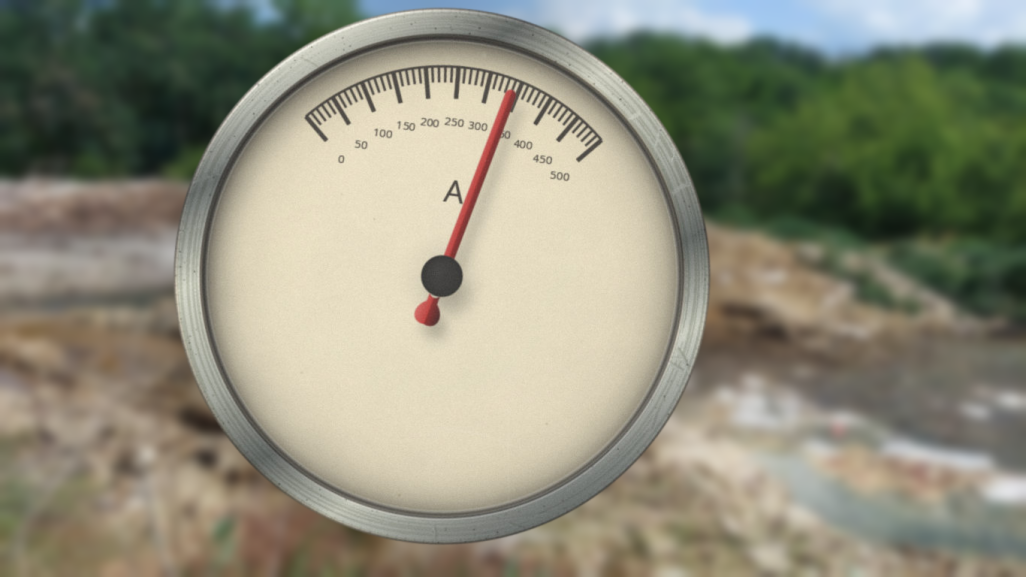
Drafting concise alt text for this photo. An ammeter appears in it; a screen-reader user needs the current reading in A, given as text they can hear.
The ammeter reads 340 A
